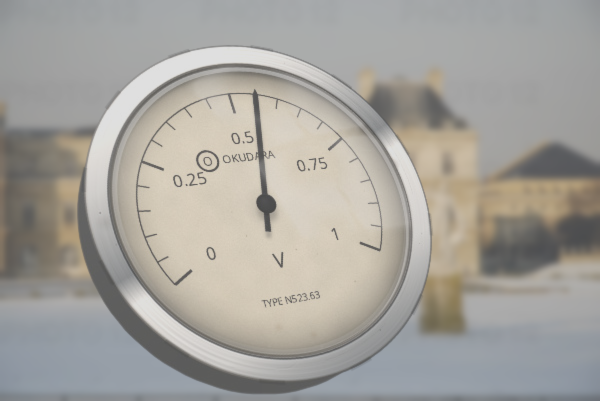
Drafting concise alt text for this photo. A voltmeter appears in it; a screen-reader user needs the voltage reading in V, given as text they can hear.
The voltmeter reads 0.55 V
